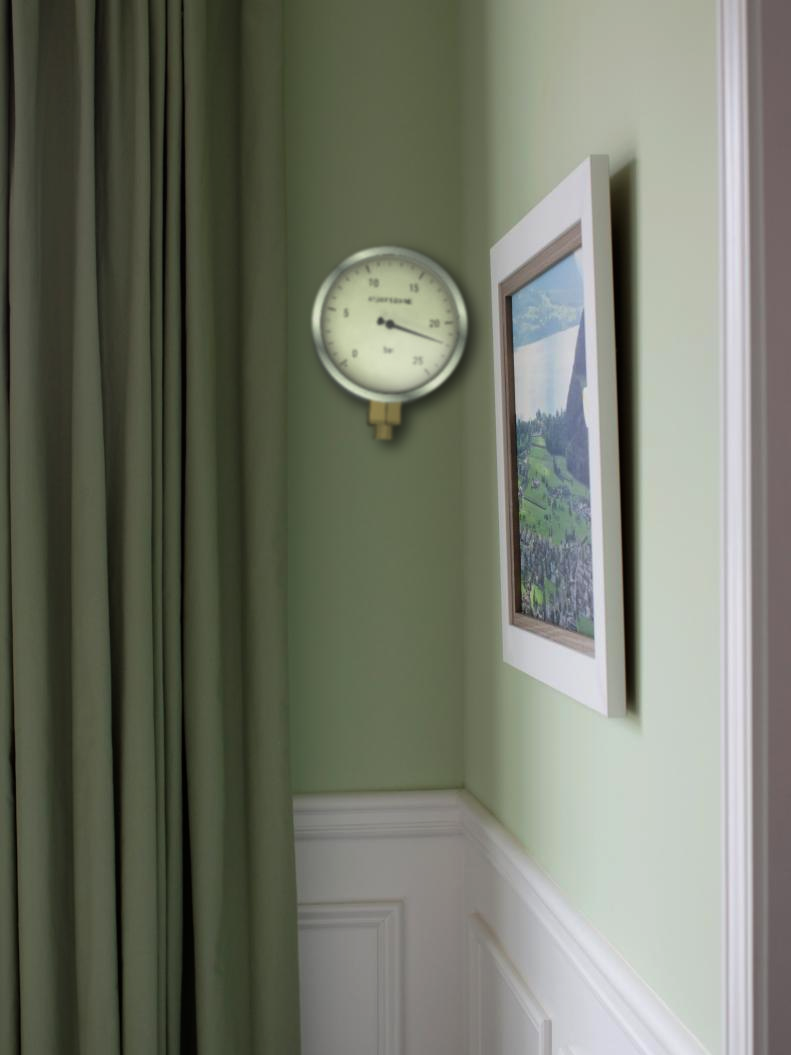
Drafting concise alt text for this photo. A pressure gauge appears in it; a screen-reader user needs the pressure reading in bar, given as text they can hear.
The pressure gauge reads 22 bar
